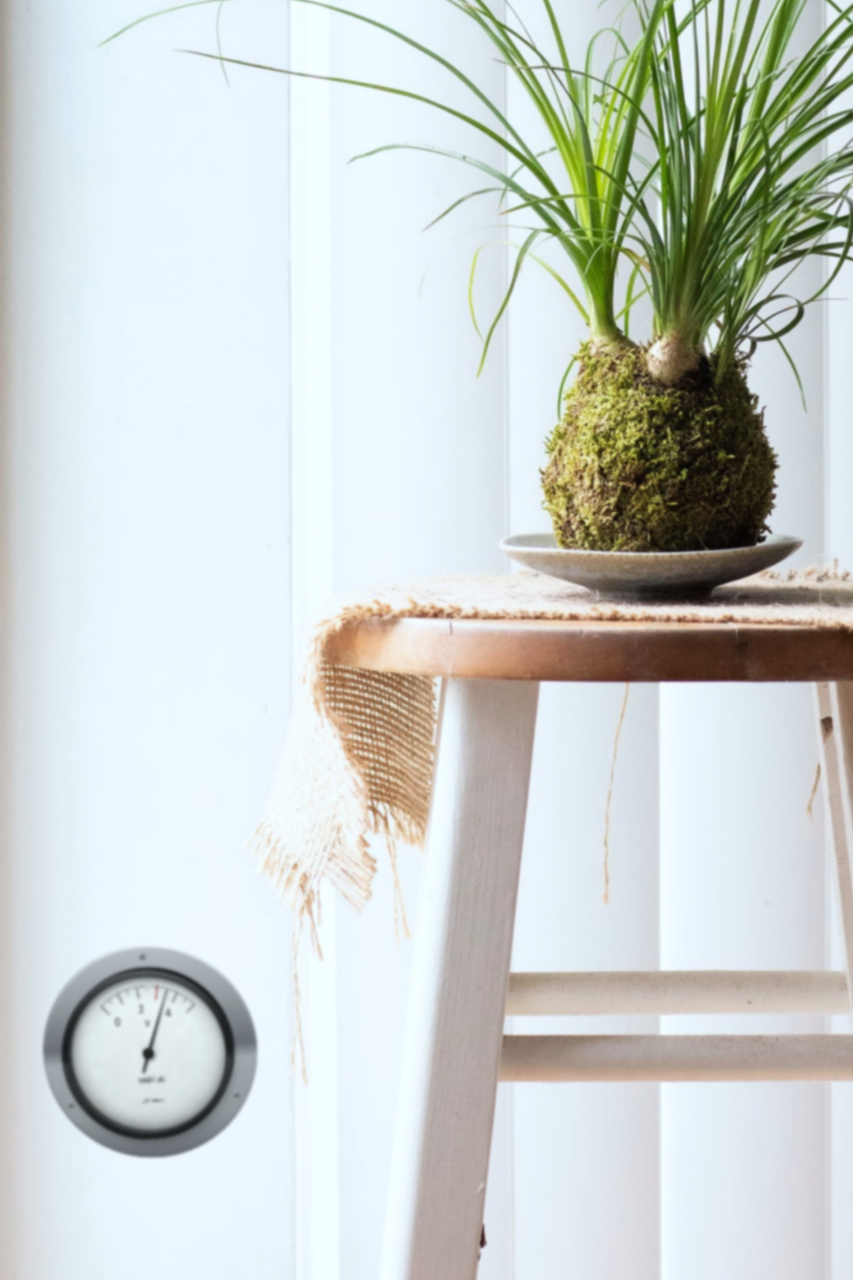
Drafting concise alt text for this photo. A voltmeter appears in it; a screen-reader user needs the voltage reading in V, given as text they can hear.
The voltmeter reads 3.5 V
